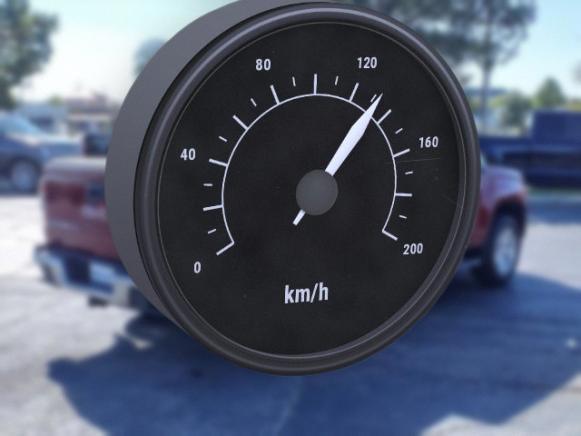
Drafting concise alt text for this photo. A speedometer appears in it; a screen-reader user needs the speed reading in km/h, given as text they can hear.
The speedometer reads 130 km/h
